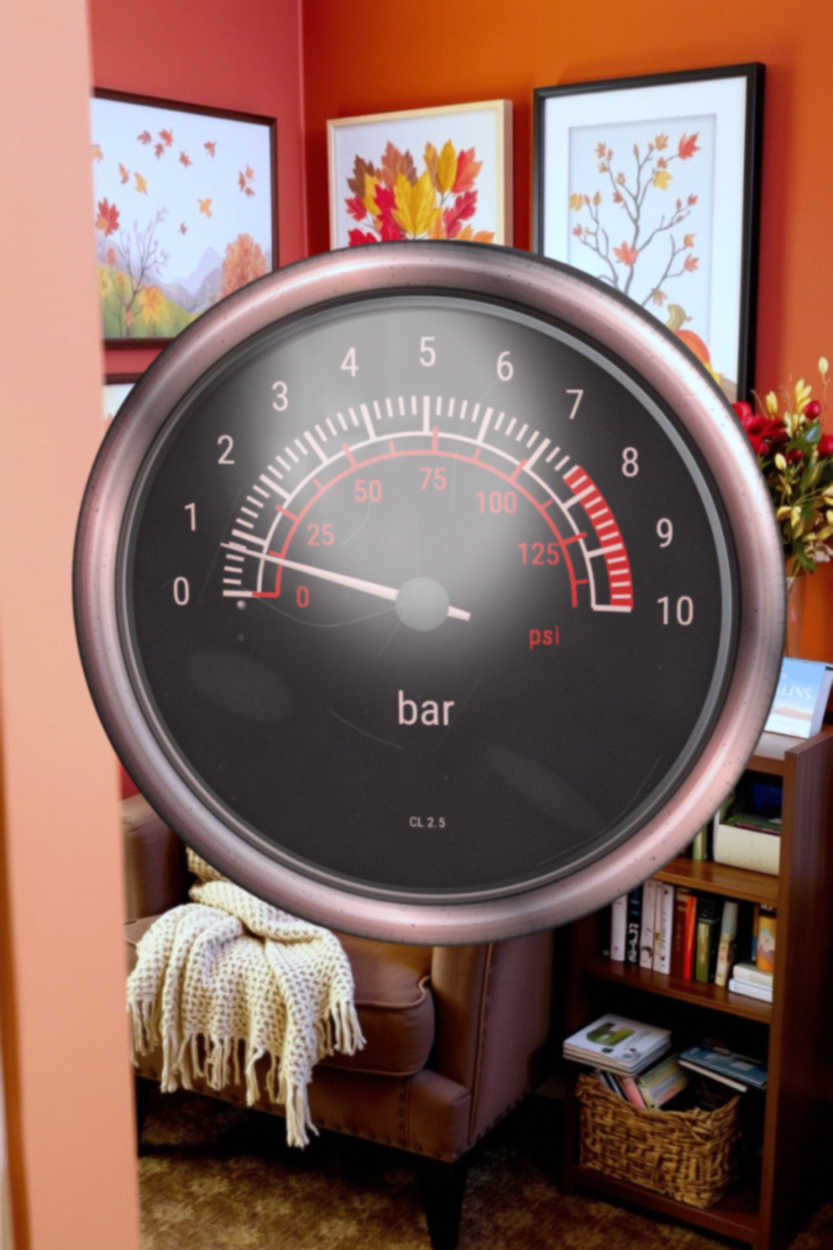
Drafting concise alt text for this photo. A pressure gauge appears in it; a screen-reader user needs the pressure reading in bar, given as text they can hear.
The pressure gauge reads 0.8 bar
